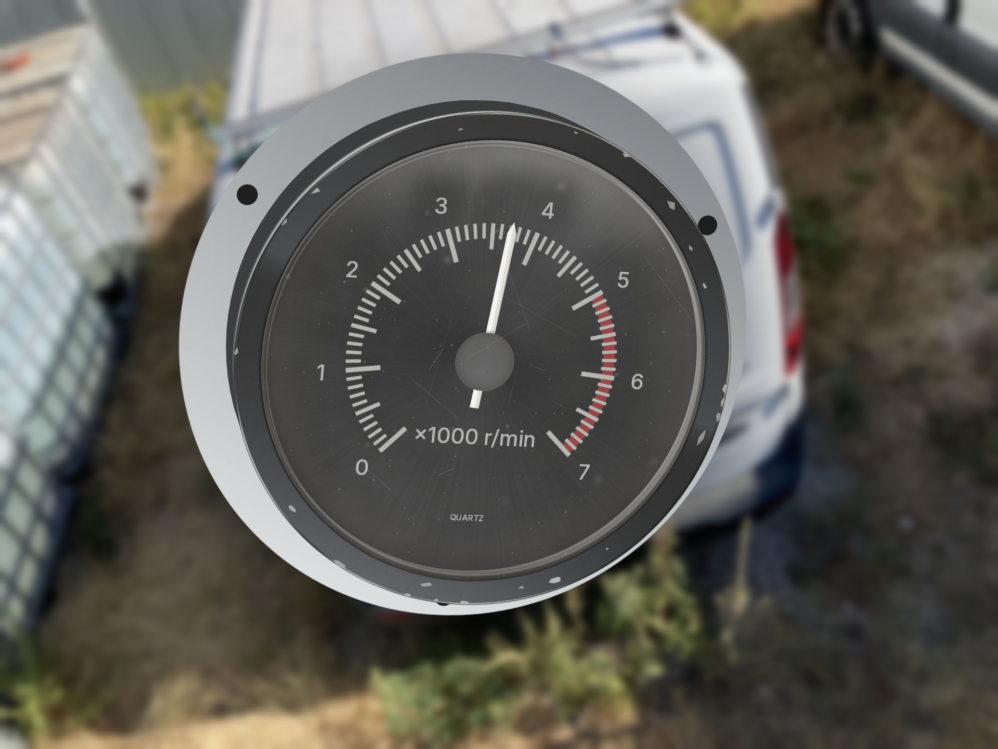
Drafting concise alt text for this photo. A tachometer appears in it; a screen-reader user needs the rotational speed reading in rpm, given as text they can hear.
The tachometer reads 3700 rpm
